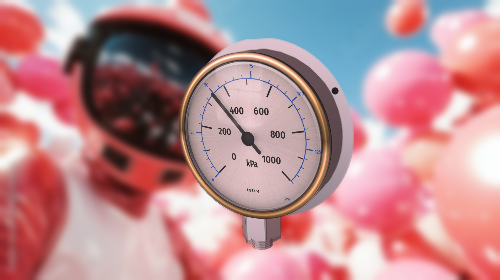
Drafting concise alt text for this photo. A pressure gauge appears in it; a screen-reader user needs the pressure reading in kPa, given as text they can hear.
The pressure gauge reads 350 kPa
